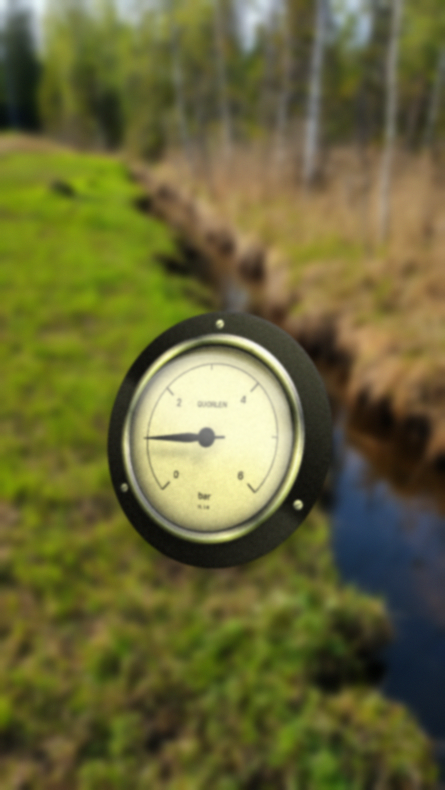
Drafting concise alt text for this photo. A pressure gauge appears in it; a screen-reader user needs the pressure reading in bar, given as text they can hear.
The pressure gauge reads 1 bar
